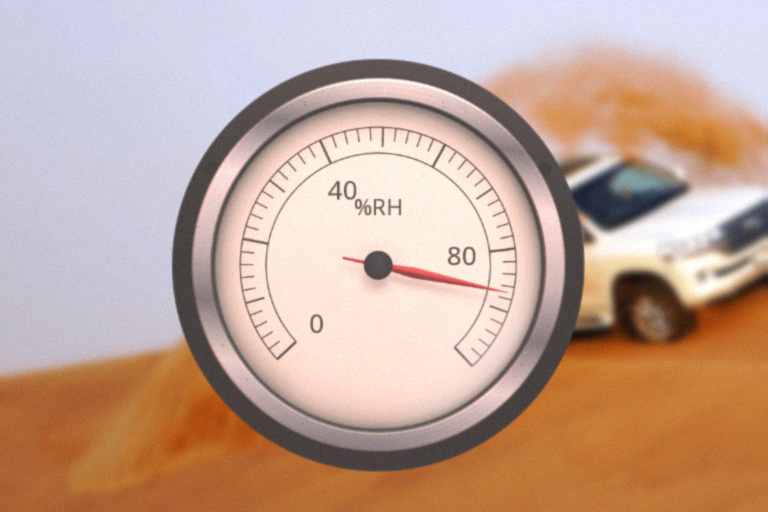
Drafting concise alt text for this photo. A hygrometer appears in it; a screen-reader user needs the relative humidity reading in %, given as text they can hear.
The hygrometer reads 87 %
